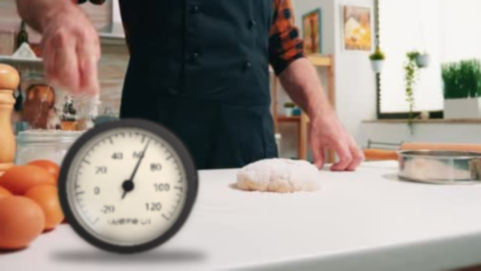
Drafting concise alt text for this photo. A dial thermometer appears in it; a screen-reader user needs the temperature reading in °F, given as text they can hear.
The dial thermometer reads 64 °F
